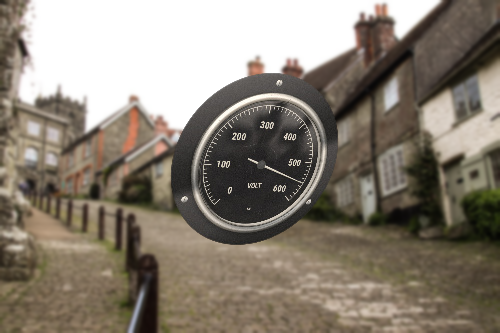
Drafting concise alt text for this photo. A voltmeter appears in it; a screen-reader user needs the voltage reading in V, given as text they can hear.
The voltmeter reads 550 V
